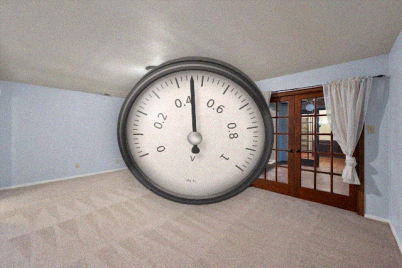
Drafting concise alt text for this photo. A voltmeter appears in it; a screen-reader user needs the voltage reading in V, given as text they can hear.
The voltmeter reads 0.46 V
